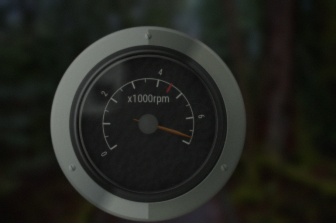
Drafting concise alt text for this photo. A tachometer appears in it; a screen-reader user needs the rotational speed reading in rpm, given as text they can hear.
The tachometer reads 6750 rpm
